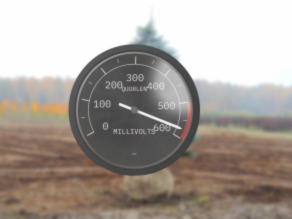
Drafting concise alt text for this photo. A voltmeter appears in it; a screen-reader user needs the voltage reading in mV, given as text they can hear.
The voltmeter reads 575 mV
